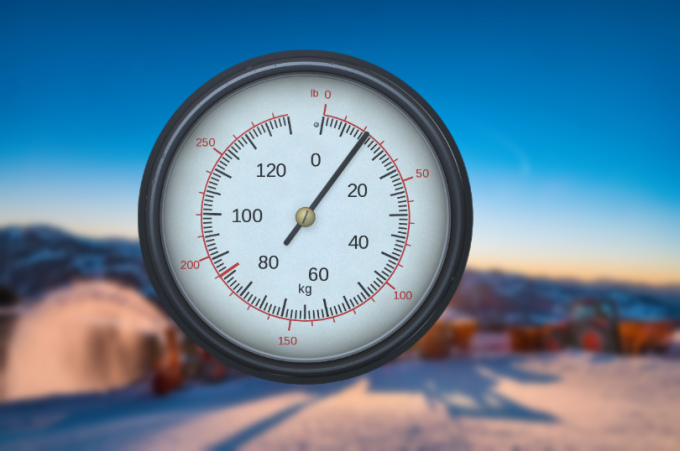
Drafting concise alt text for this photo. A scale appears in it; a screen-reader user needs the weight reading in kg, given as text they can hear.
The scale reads 10 kg
